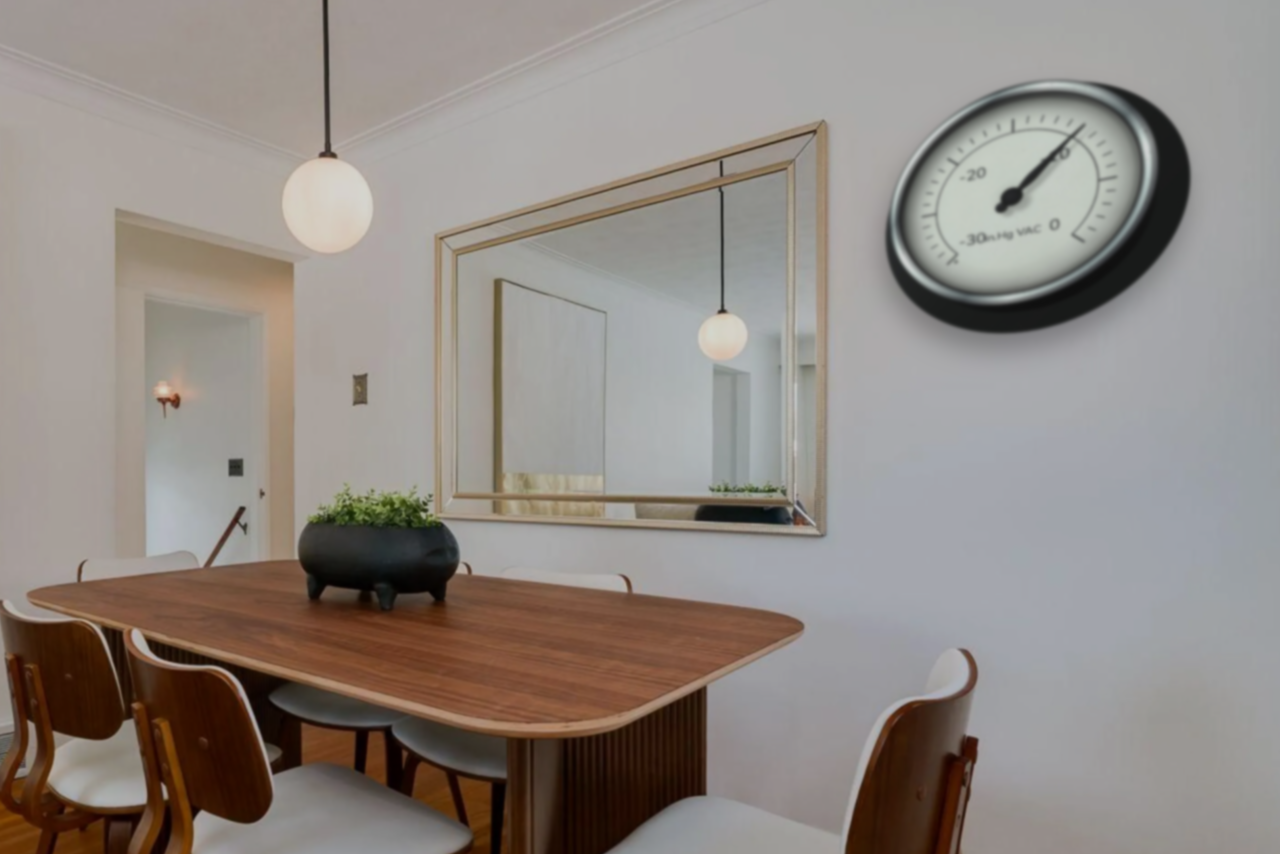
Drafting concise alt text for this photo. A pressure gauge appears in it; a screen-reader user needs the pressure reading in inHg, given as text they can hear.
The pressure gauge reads -10 inHg
